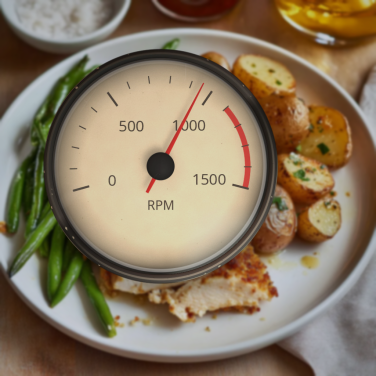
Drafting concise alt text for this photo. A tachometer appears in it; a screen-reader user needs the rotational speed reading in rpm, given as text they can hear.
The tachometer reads 950 rpm
